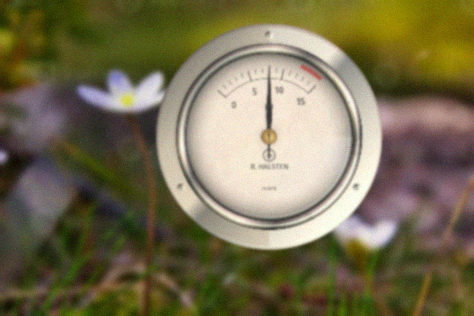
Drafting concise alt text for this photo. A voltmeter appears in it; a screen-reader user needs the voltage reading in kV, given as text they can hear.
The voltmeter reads 8 kV
